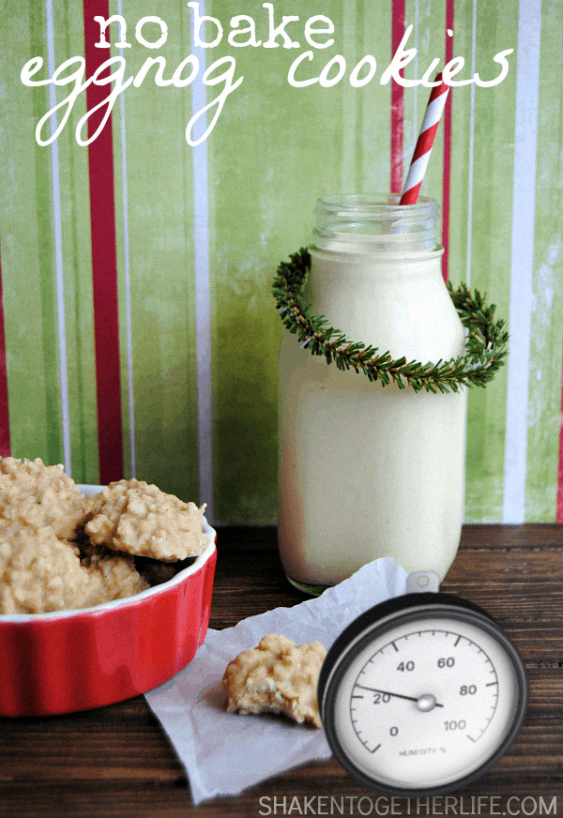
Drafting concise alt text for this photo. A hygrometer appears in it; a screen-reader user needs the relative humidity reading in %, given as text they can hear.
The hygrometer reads 24 %
